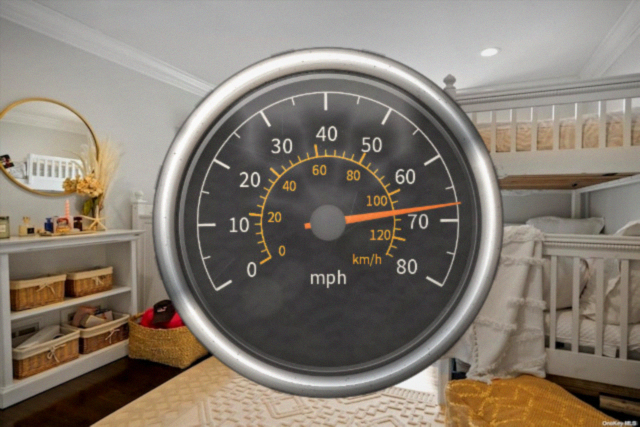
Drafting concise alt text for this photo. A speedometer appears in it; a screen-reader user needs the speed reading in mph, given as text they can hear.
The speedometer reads 67.5 mph
